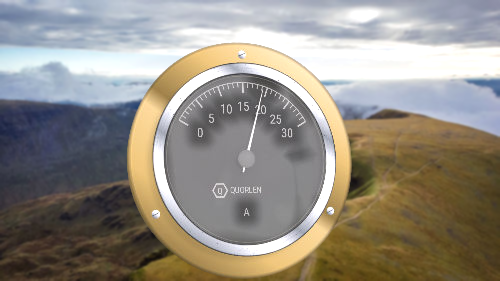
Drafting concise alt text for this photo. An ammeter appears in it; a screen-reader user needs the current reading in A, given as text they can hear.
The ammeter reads 19 A
